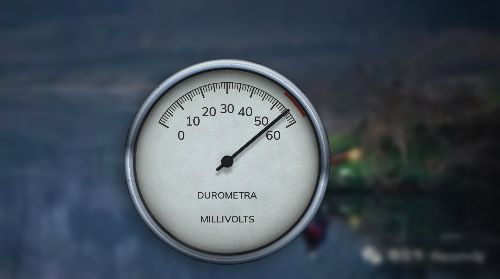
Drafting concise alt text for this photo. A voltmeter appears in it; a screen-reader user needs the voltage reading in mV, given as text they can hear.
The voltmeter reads 55 mV
